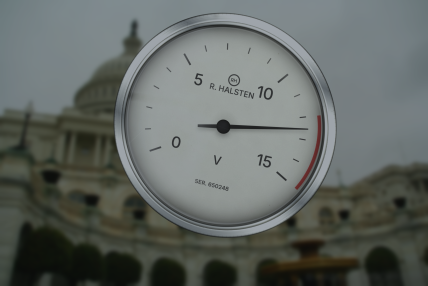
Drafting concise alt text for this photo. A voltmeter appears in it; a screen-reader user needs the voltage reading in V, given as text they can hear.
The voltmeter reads 12.5 V
